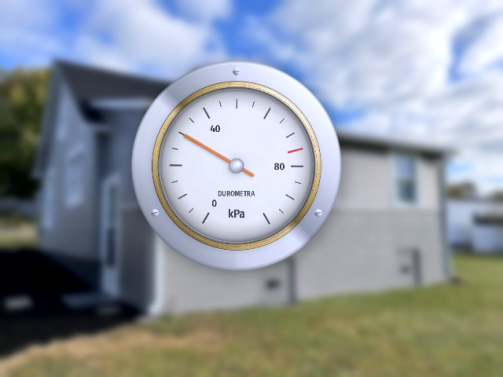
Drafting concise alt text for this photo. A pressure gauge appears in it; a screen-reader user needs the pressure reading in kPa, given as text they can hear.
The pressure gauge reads 30 kPa
